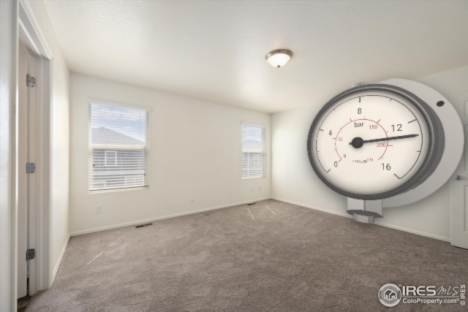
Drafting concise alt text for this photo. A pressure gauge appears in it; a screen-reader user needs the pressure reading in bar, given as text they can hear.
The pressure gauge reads 13 bar
